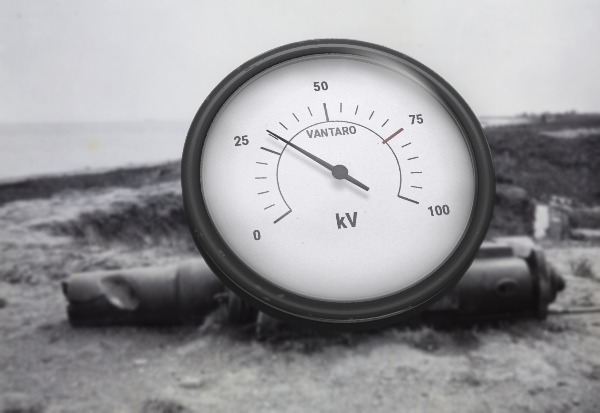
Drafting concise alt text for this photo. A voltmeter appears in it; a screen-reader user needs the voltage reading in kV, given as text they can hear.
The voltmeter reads 30 kV
